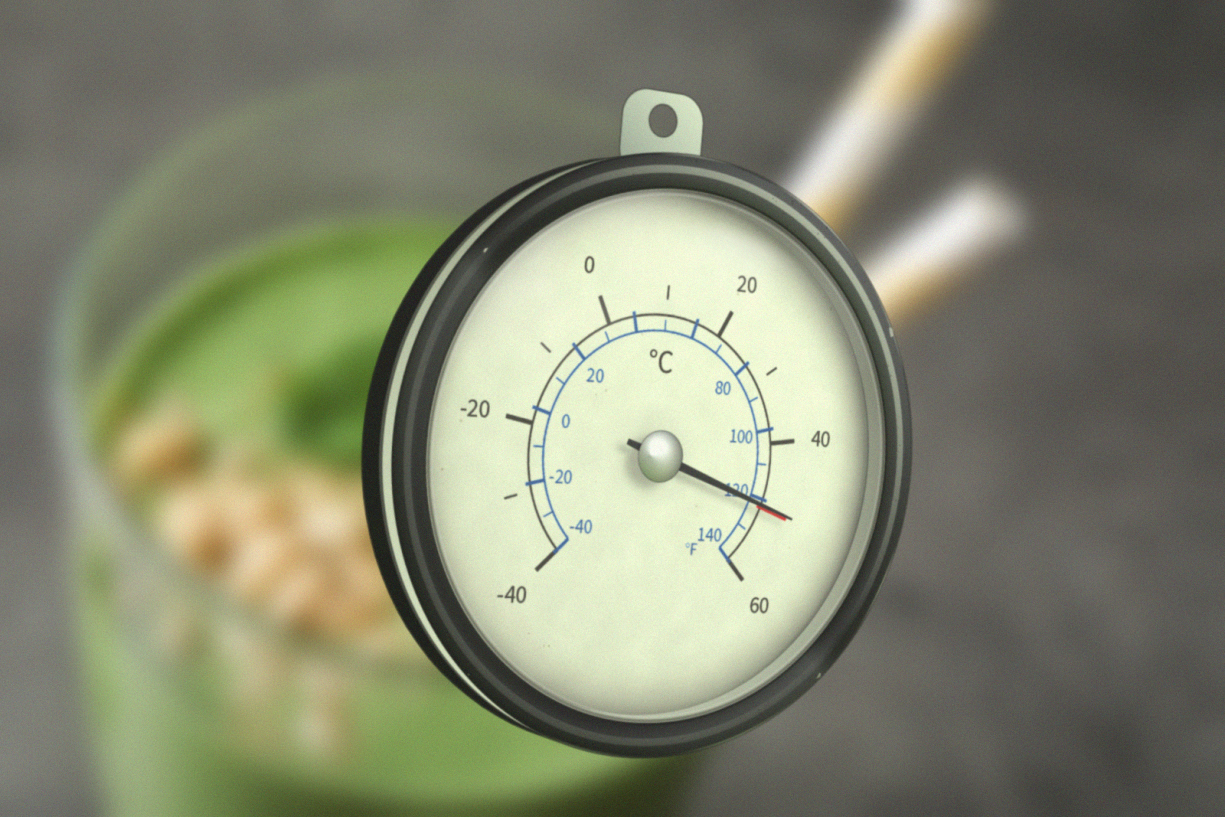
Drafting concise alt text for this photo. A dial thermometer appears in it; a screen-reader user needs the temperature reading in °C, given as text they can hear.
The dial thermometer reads 50 °C
